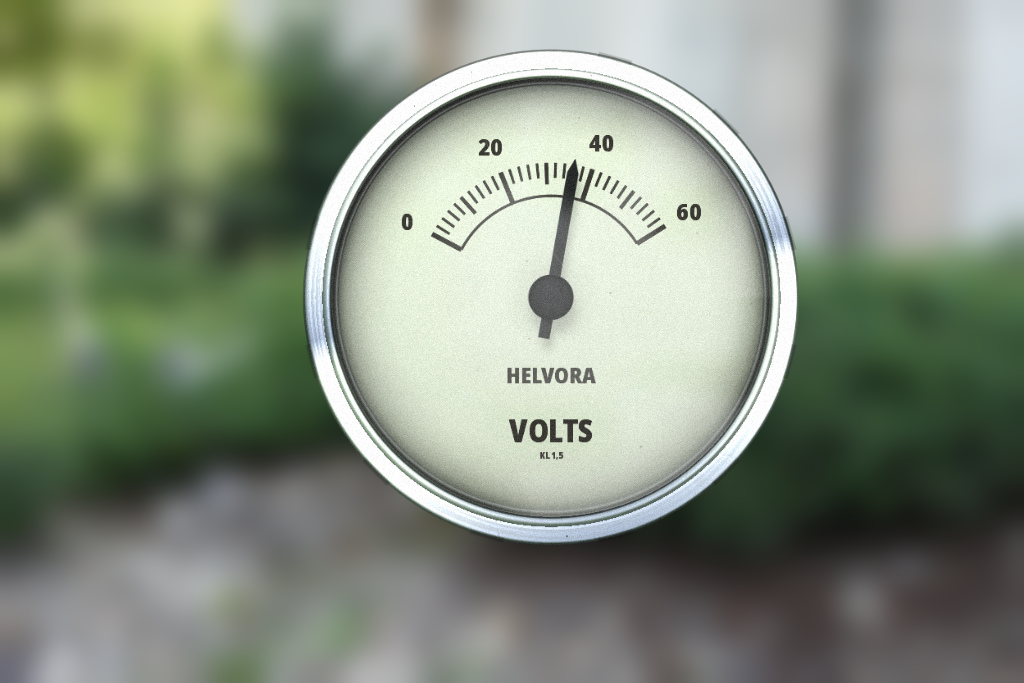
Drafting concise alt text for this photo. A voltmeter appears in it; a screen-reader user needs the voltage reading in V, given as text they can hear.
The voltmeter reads 36 V
